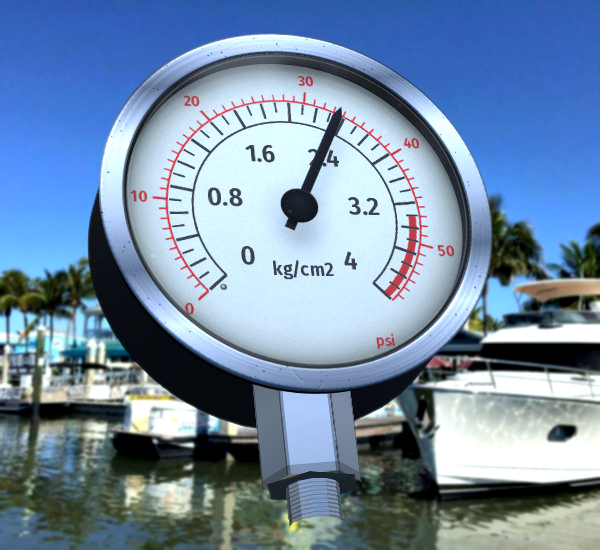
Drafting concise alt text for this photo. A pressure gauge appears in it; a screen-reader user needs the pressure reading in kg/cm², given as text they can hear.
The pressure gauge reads 2.35 kg/cm²
